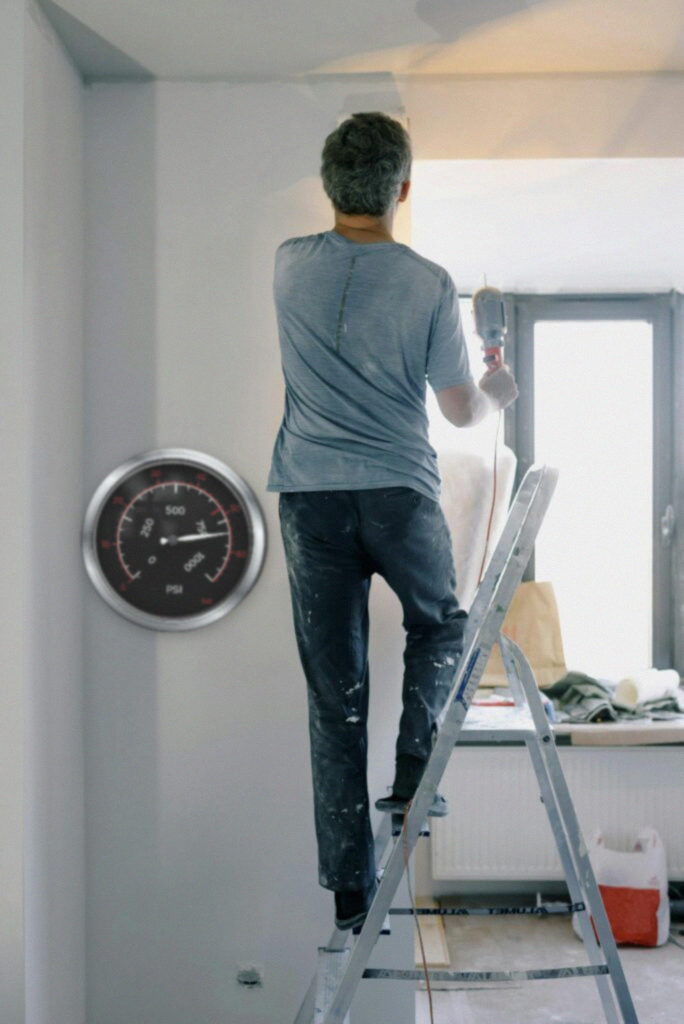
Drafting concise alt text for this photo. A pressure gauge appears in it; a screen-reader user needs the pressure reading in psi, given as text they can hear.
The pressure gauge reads 800 psi
